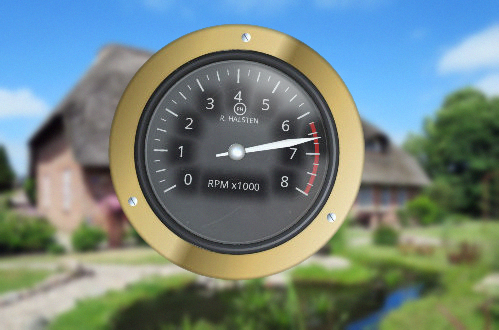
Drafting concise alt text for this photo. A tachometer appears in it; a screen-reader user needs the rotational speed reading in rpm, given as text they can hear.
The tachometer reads 6625 rpm
